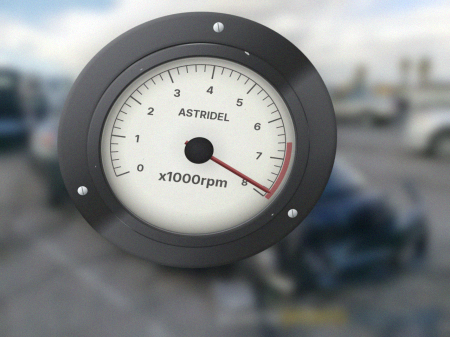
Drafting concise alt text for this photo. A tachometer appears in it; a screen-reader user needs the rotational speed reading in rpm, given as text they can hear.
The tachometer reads 7800 rpm
